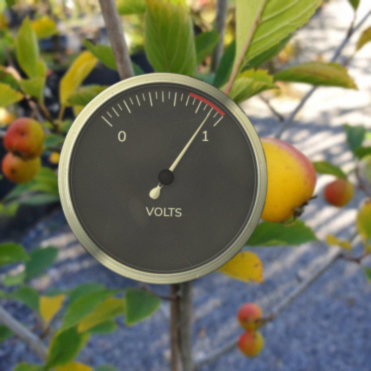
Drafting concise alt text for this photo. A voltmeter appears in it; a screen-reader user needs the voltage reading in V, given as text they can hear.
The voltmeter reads 0.9 V
